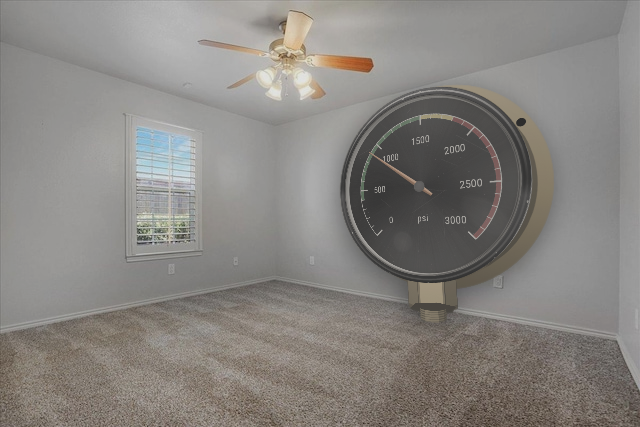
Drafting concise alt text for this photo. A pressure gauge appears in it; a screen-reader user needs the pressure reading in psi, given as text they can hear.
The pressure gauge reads 900 psi
